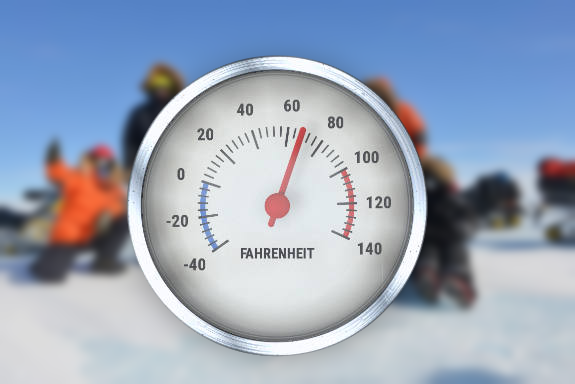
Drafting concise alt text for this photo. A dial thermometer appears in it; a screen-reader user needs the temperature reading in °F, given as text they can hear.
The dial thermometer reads 68 °F
